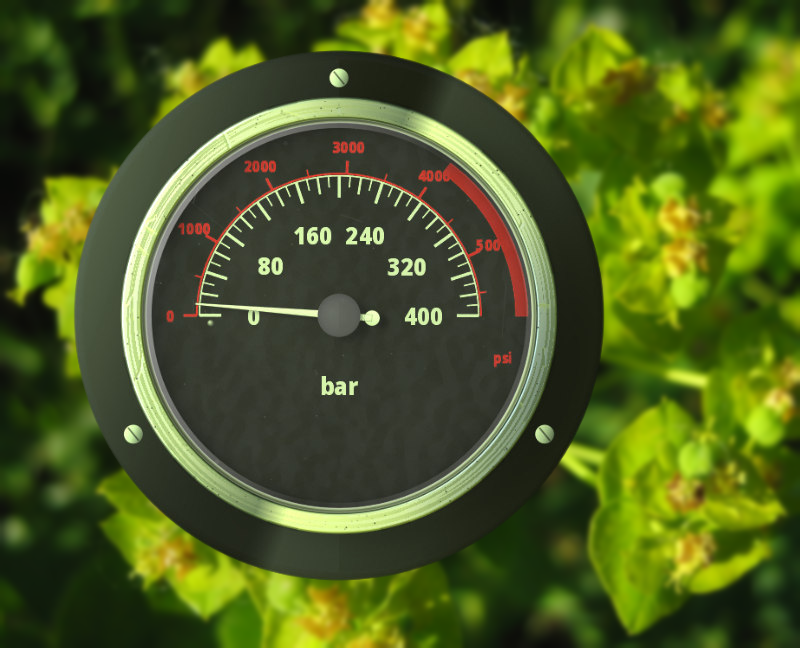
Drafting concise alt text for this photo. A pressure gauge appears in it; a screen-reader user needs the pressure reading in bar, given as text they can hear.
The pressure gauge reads 10 bar
